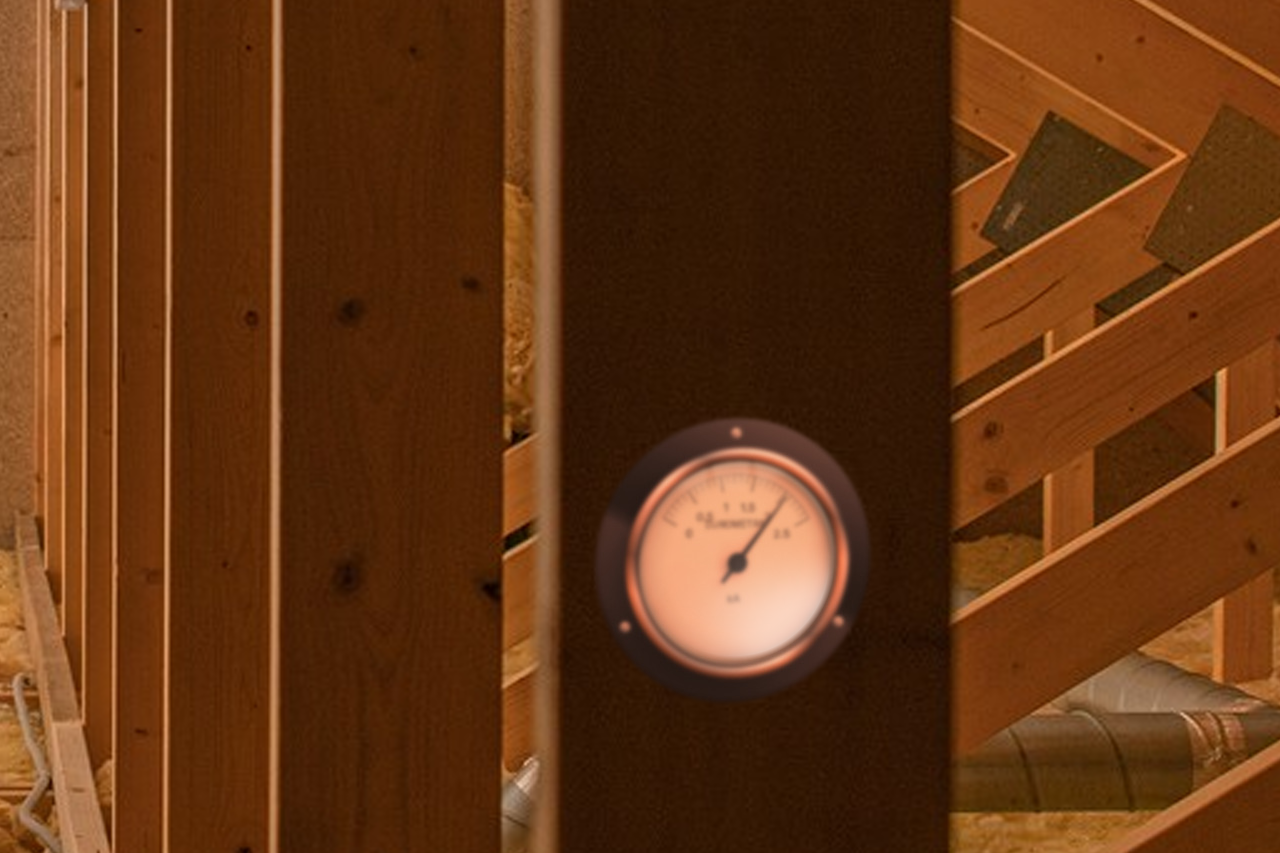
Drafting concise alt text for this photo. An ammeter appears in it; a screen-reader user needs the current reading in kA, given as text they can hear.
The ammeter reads 2 kA
